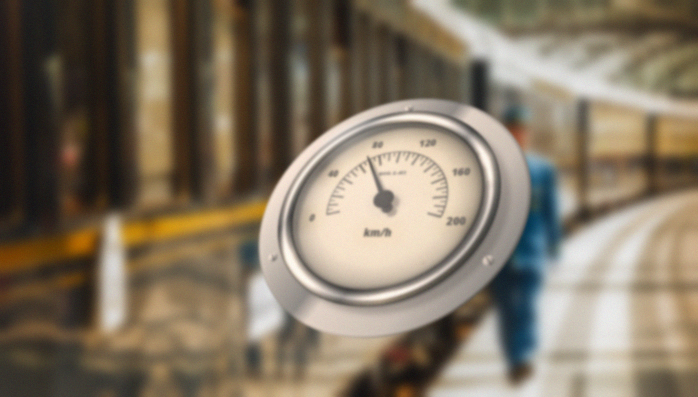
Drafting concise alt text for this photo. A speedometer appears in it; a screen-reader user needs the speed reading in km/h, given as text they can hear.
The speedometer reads 70 km/h
